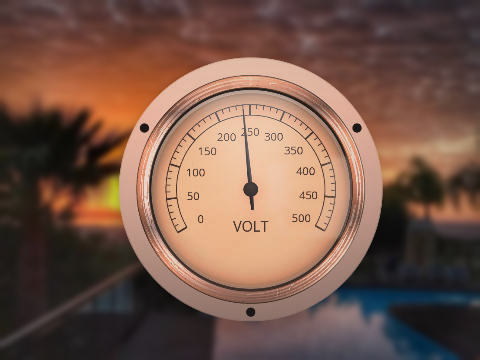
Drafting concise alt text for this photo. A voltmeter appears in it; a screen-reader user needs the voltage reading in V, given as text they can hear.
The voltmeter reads 240 V
